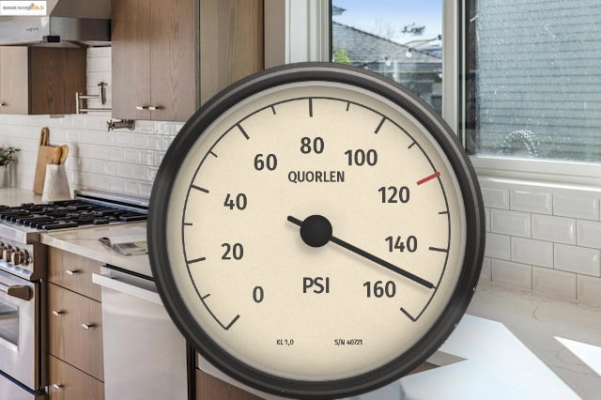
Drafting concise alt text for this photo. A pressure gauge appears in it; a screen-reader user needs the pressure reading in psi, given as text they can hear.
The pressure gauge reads 150 psi
